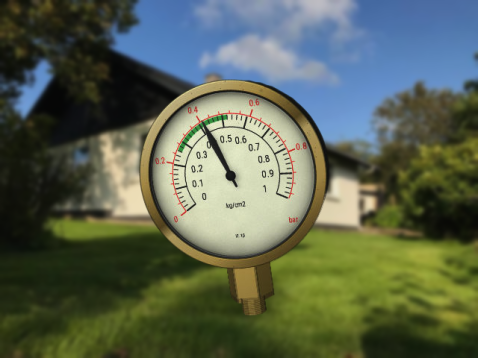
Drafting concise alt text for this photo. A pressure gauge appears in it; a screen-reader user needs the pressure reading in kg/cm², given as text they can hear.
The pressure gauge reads 0.42 kg/cm²
